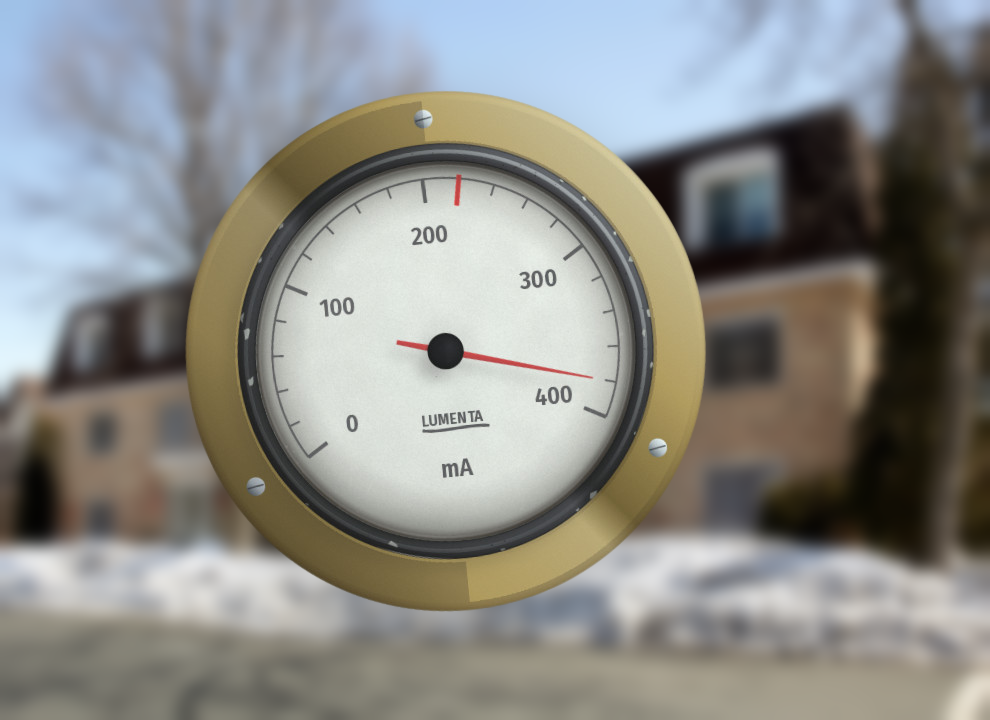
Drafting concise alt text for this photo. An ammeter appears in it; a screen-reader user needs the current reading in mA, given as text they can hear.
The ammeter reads 380 mA
